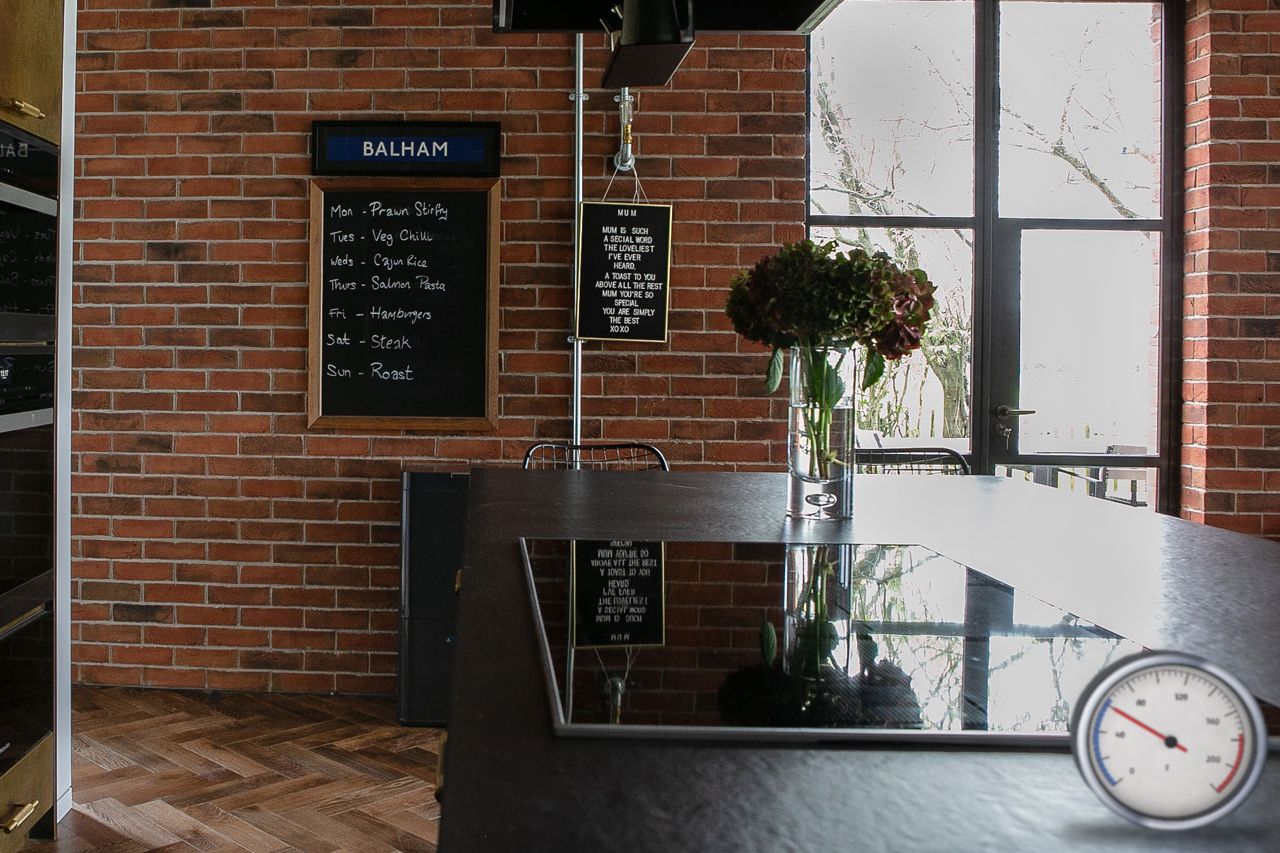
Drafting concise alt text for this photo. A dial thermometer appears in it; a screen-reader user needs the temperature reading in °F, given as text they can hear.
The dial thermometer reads 60 °F
